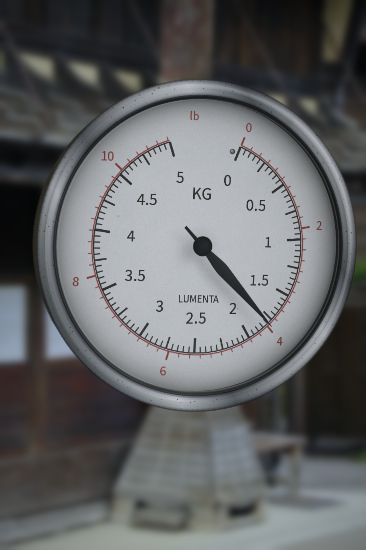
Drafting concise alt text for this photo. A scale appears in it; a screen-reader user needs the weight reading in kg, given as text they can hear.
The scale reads 1.8 kg
